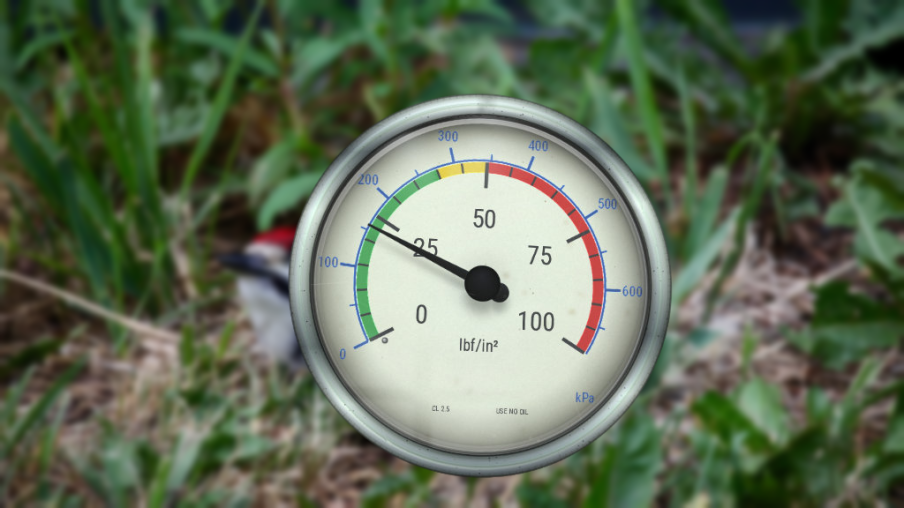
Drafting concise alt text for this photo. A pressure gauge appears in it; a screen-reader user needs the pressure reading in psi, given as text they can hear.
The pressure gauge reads 22.5 psi
